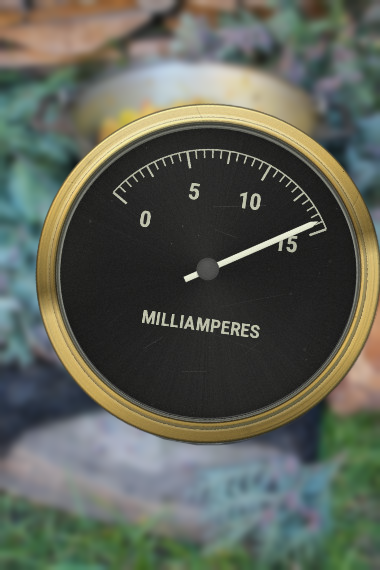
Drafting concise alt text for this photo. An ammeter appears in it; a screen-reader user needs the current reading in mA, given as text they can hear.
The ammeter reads 14.5 mA
